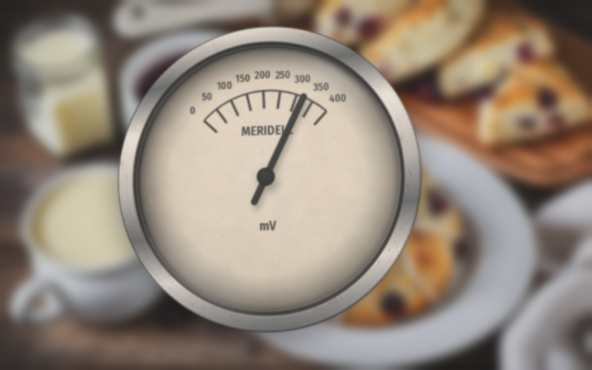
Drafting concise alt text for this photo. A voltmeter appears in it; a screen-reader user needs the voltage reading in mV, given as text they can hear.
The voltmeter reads 325 mV
